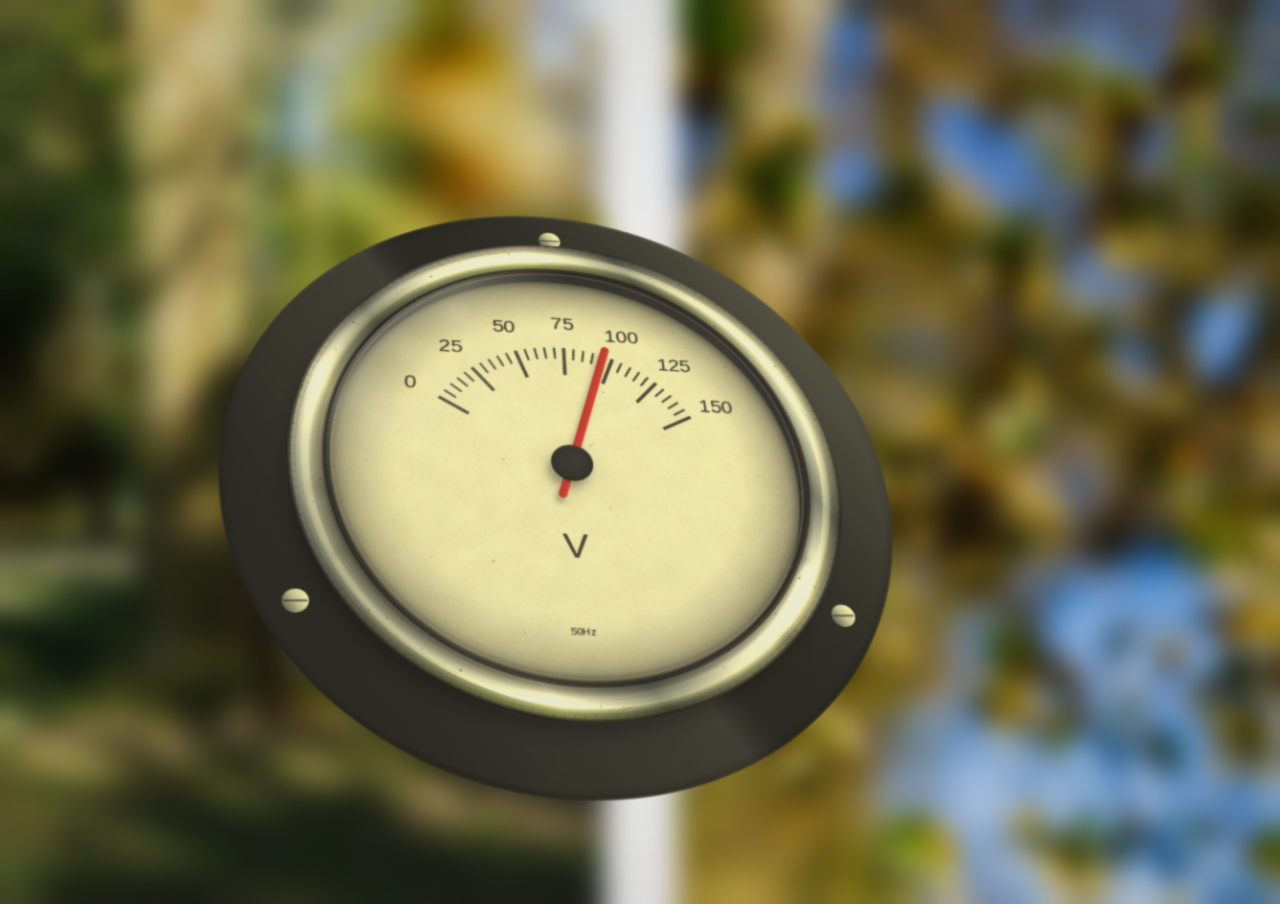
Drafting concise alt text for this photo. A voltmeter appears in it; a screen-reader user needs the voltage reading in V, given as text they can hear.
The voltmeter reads 95 V
